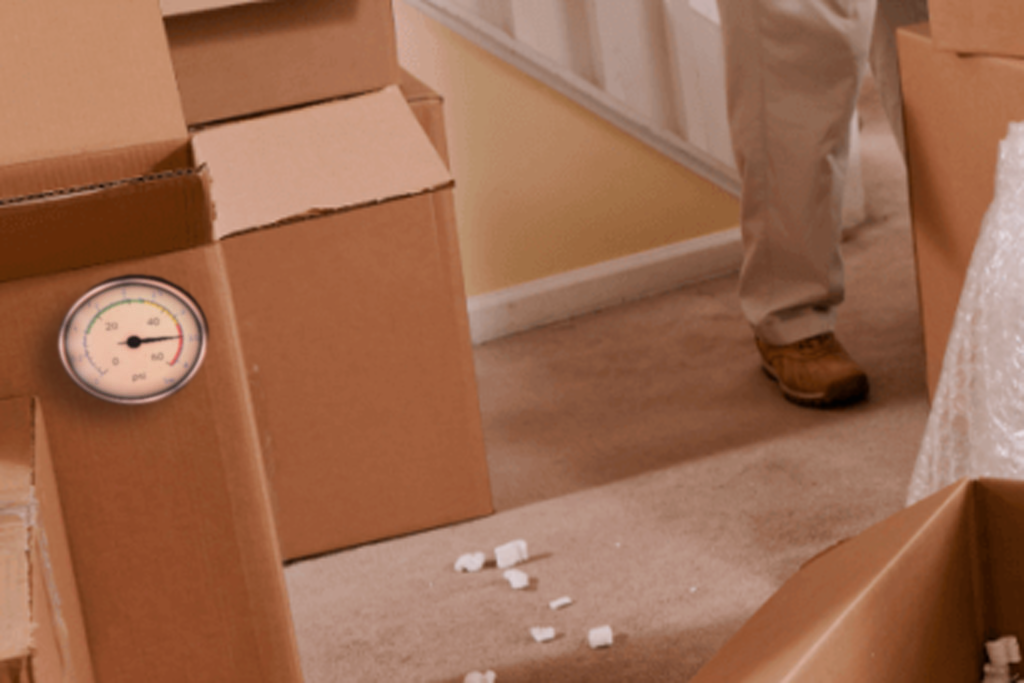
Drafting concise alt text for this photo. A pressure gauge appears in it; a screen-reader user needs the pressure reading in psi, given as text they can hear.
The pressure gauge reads 50 psi
